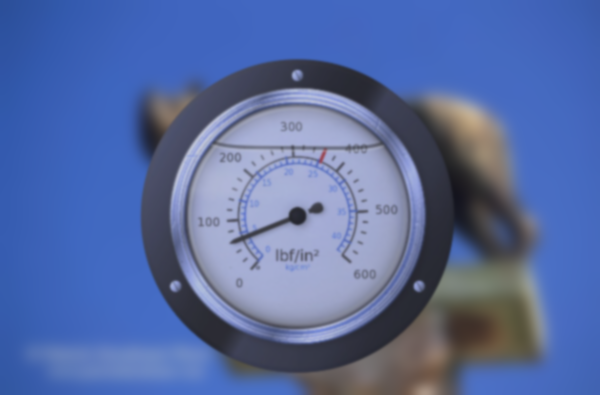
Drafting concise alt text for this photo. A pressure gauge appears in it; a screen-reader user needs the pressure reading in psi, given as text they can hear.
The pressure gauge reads 60 psi
